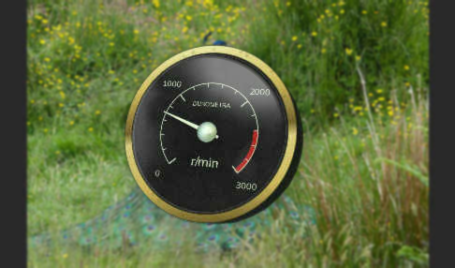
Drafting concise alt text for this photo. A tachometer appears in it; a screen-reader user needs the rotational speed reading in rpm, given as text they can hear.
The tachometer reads 700 rpm
